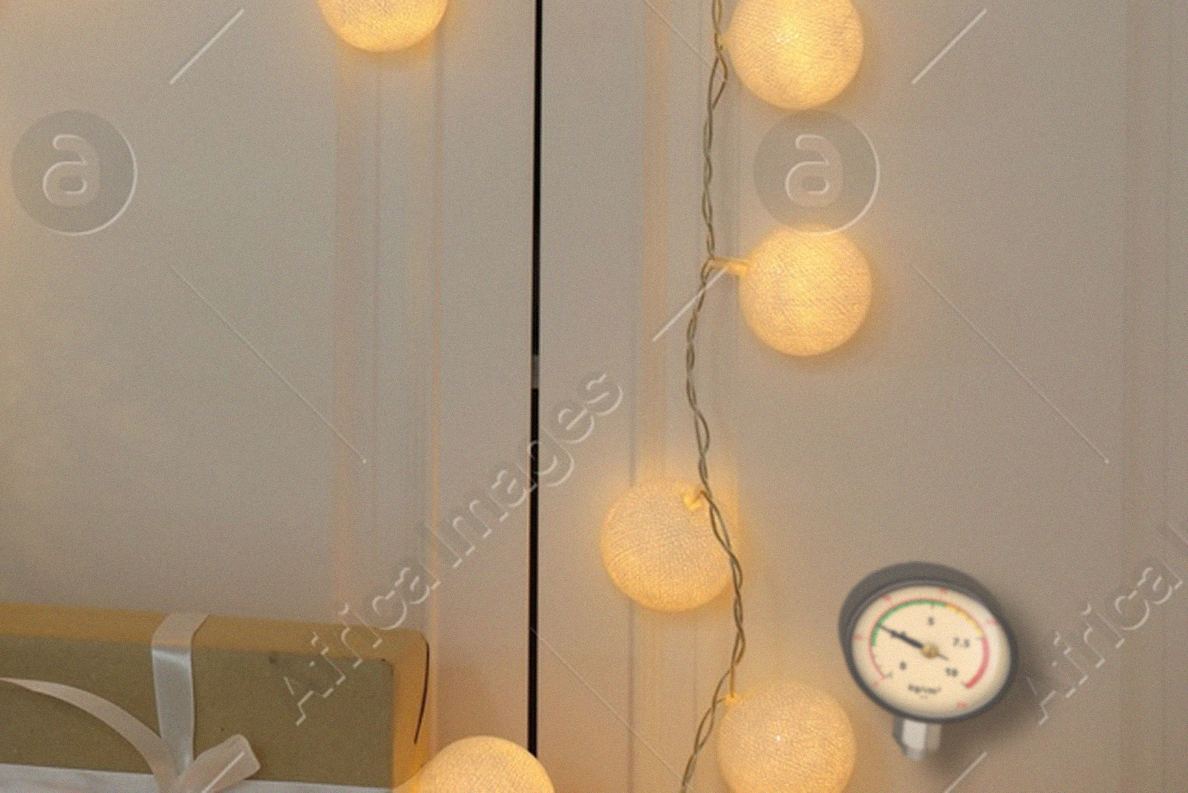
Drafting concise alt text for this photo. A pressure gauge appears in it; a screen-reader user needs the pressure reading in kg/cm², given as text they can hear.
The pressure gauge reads 2.5 kg/cm²
